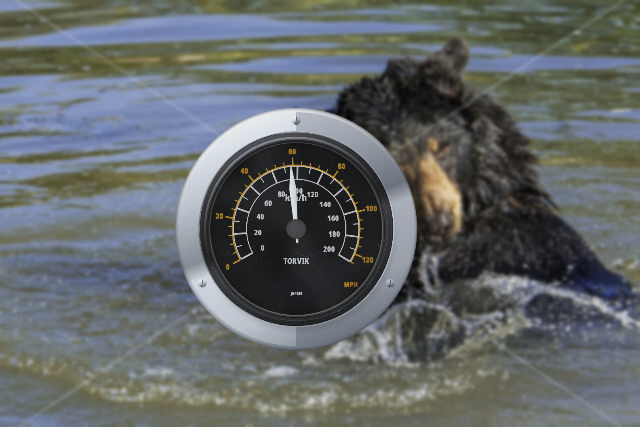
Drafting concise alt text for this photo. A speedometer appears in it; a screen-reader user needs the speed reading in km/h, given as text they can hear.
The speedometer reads 95 km/h
